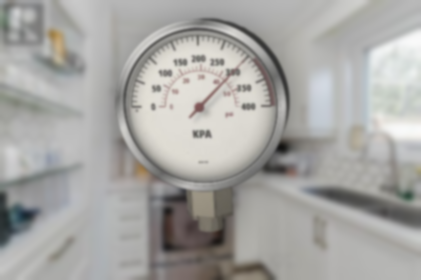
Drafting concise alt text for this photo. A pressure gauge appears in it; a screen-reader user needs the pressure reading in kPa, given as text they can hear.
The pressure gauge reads 300 kPa
